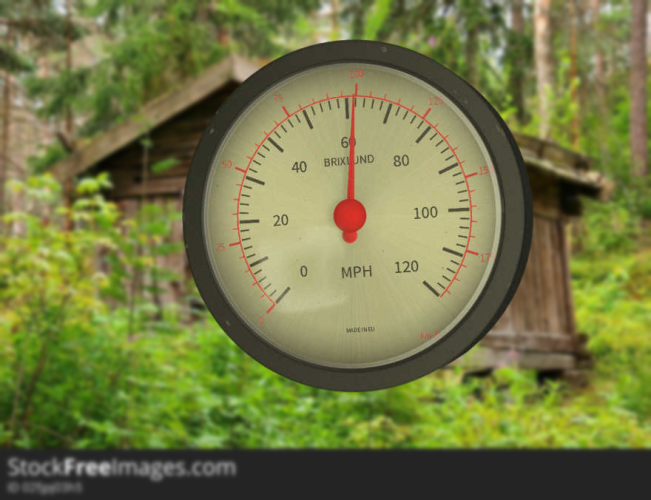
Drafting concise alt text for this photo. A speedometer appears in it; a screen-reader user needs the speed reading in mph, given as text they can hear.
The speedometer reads 62 mph
